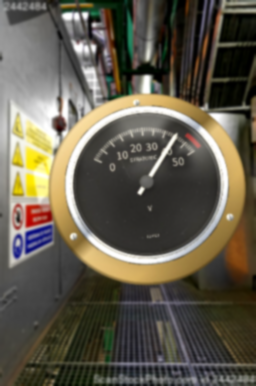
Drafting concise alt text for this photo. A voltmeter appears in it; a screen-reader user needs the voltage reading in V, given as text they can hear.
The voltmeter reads 40 V
